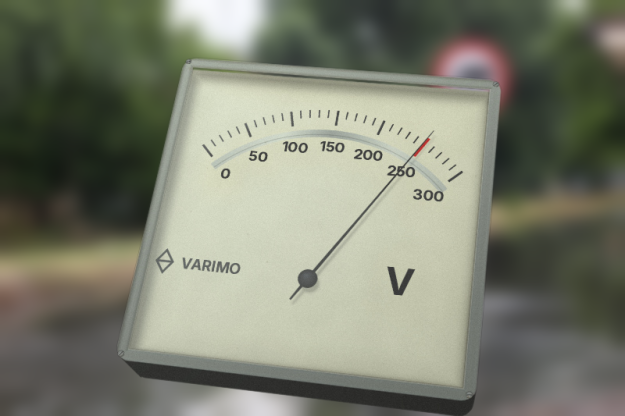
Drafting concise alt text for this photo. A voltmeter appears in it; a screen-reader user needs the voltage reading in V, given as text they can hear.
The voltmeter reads 250 V
